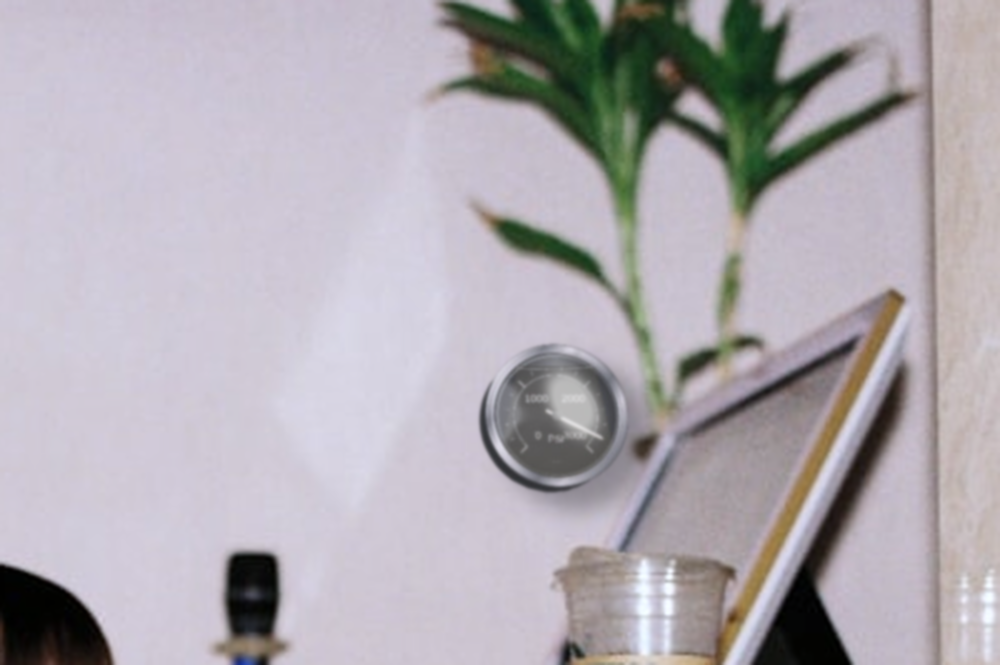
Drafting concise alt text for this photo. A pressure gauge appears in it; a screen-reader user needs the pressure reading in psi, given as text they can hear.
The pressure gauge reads 2800 psi
